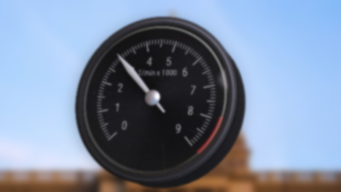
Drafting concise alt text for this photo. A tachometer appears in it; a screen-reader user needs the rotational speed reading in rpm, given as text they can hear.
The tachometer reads 3000 rpm
